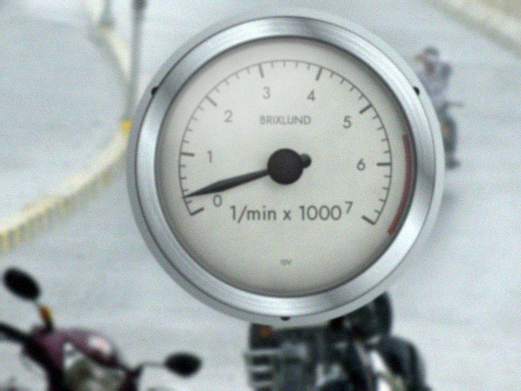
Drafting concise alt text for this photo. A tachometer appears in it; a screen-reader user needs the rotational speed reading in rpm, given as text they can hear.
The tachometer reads 300 rpm
